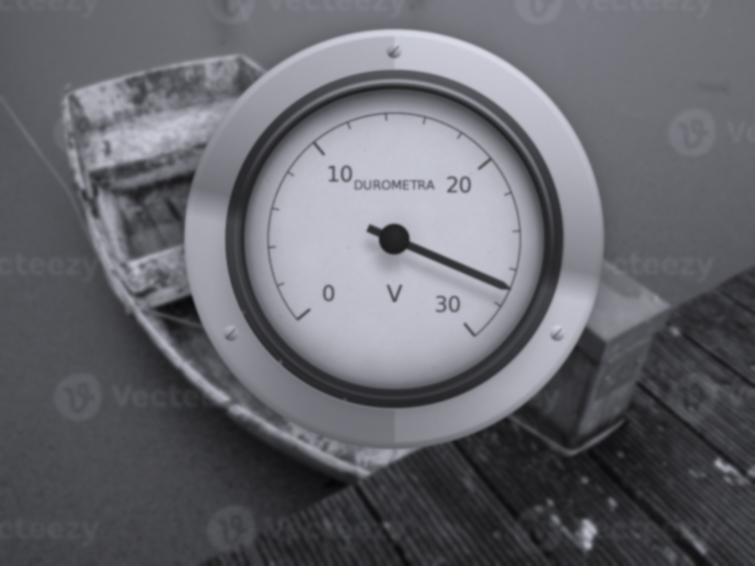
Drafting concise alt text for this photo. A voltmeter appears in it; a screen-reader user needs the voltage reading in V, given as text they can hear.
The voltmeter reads 27 V
